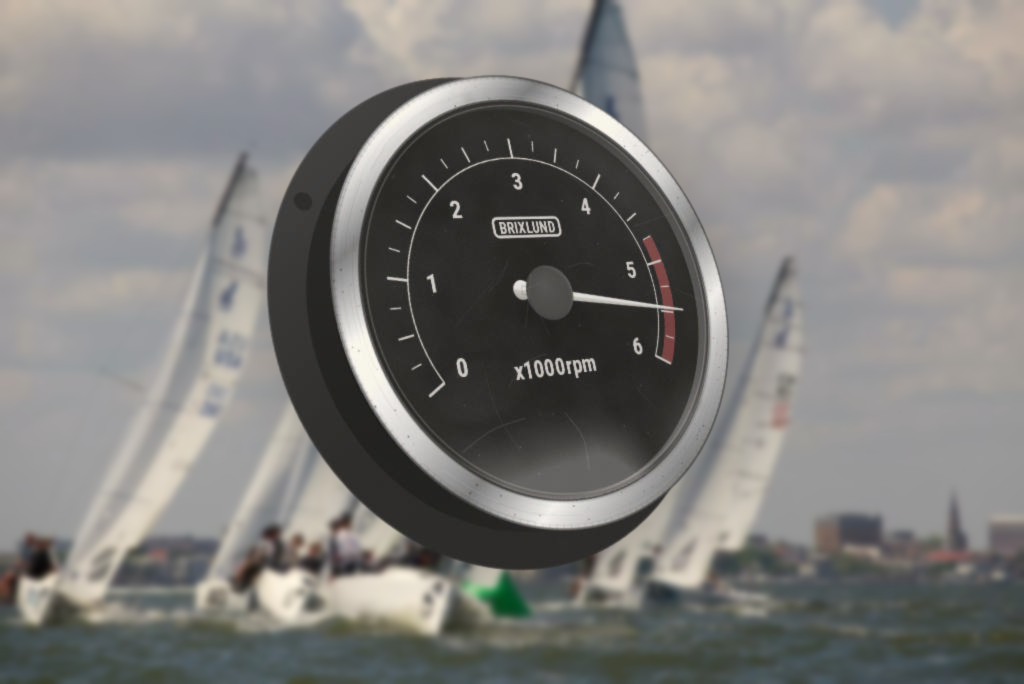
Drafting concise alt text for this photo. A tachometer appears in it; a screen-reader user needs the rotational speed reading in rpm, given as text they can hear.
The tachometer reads 5500 rpm
